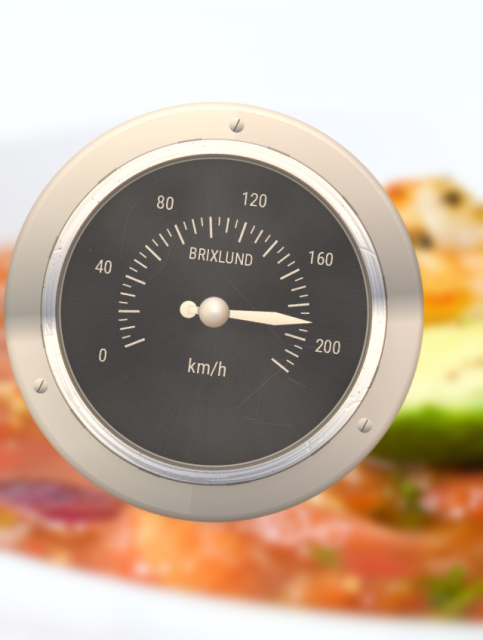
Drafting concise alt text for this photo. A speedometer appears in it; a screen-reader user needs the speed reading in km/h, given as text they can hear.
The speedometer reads 190 km/h
